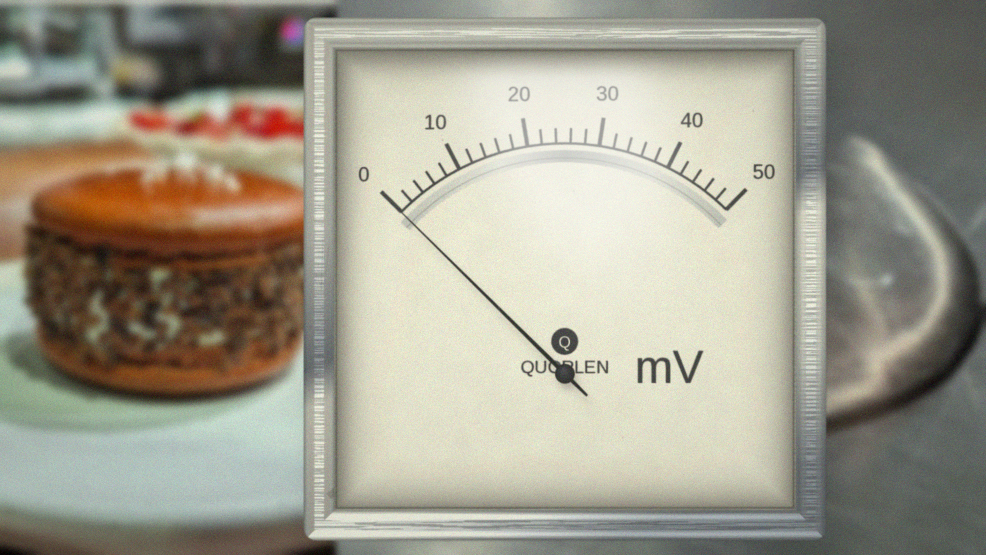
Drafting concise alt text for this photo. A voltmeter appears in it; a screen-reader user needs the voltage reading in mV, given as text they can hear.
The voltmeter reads 0 mV
